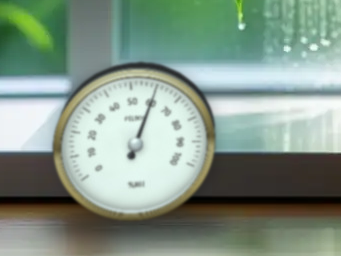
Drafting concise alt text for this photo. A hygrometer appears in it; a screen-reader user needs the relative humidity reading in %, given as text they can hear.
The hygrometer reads 60 %
